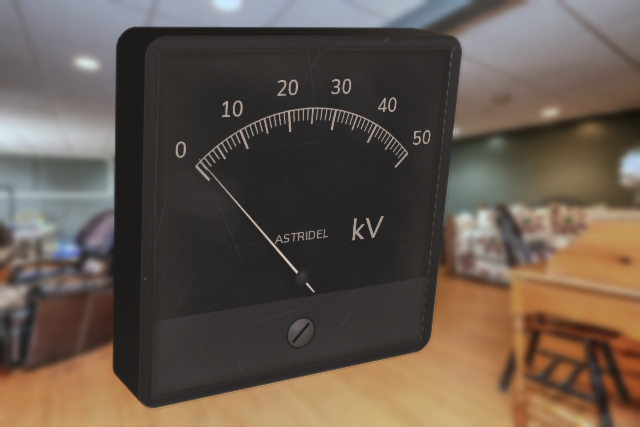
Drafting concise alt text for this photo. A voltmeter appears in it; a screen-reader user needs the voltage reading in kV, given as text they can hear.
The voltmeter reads 1 kV
